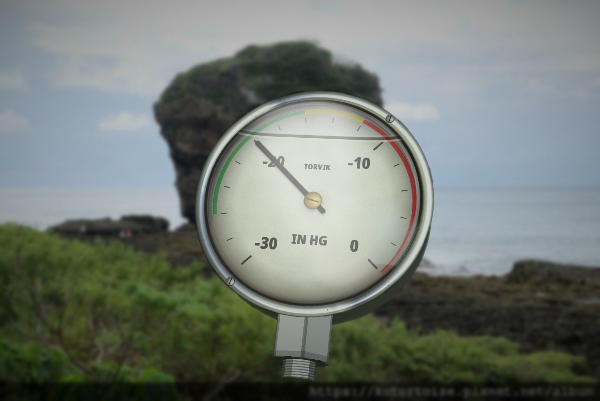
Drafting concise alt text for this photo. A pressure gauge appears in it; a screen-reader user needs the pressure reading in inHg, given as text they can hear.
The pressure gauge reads -20 inHg
